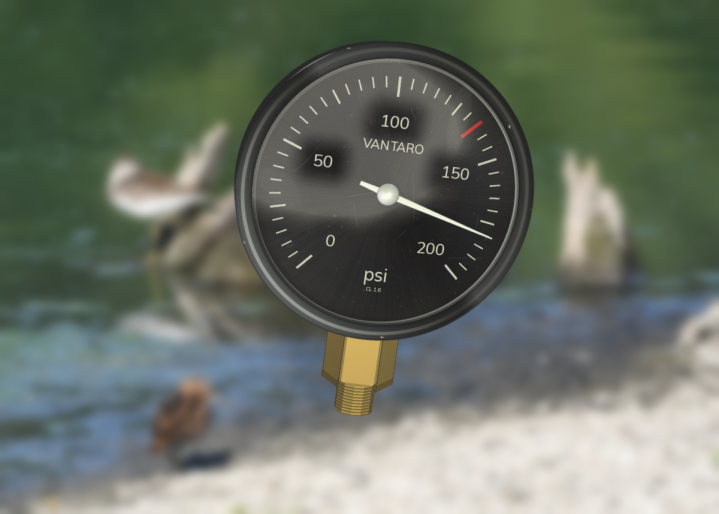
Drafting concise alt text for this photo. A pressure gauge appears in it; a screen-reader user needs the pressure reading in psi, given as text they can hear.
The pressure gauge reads 180 psi
